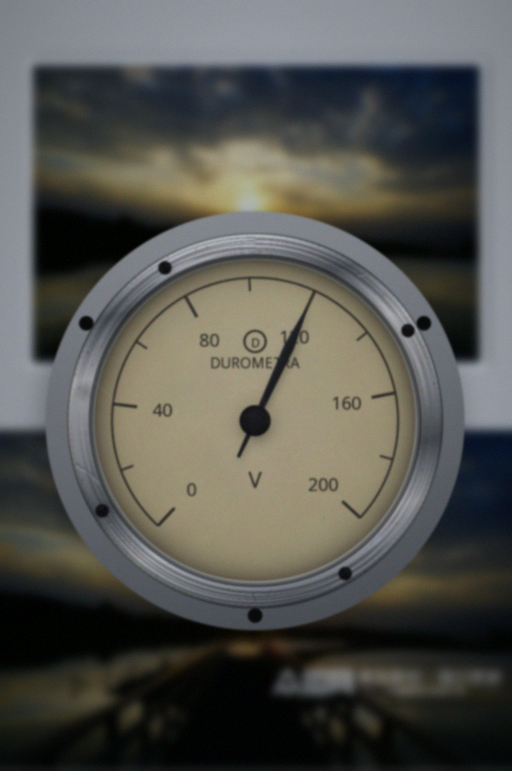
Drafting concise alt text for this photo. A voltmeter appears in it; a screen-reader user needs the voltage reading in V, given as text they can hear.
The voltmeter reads 120 V
